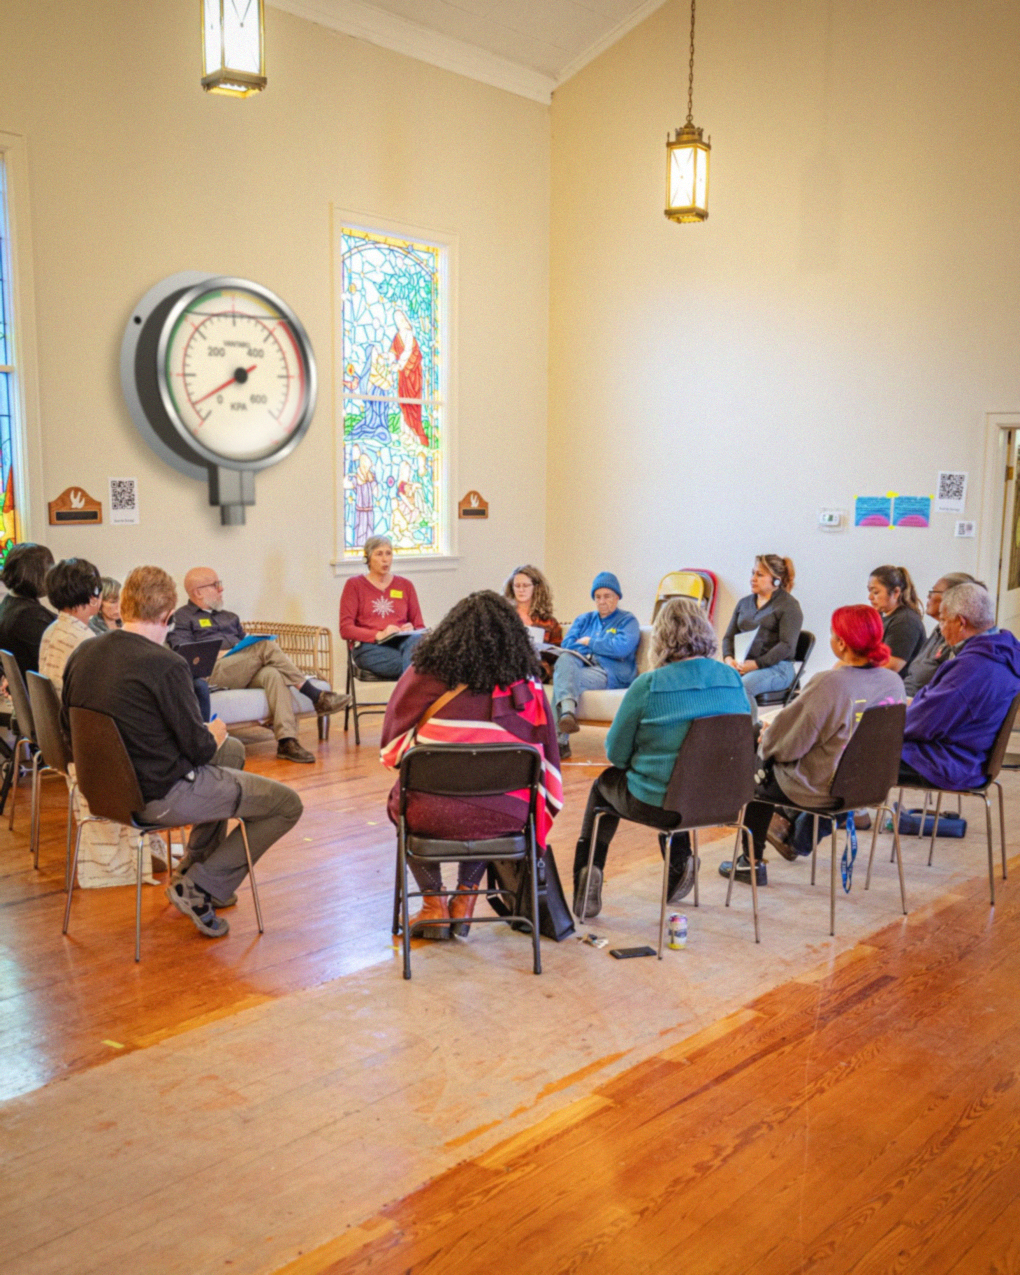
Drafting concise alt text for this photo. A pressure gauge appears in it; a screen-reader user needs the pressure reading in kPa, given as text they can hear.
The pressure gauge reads 40 kPa
